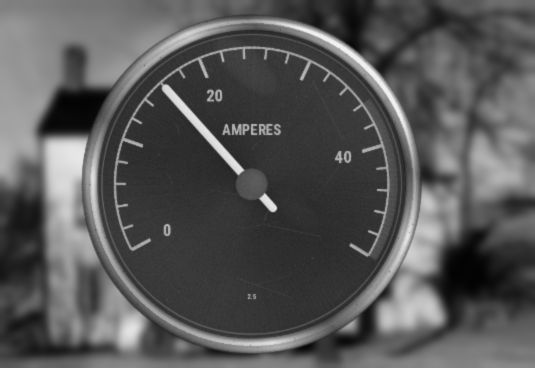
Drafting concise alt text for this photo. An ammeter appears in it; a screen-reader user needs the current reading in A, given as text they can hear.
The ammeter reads 16 A
